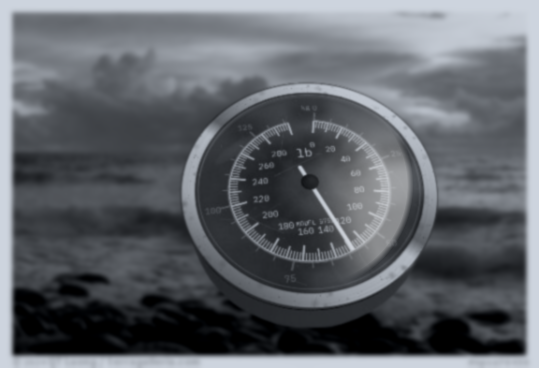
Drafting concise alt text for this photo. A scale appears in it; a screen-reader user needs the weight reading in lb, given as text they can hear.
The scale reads 130 lb
